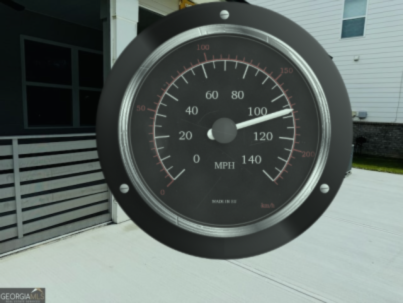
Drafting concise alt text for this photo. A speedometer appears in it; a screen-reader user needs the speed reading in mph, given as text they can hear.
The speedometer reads 107.5 mph
